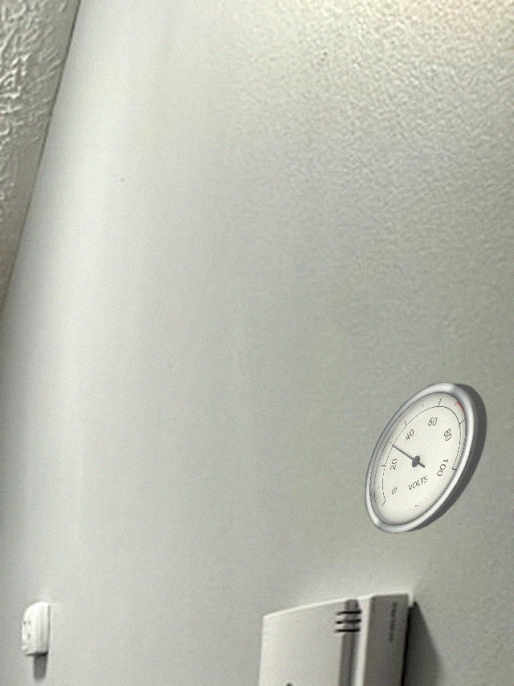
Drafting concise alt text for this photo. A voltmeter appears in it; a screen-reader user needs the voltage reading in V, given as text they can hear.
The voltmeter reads 30 V
